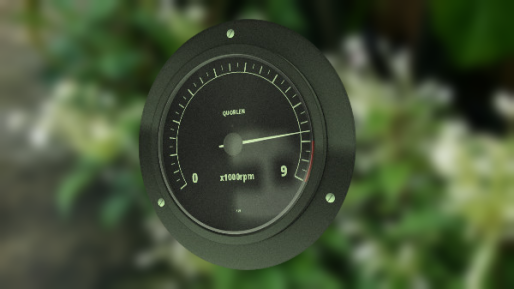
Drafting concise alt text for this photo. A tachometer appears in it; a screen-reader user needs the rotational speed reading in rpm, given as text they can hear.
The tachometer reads 7750 rpm
